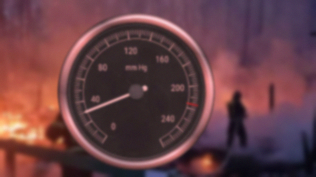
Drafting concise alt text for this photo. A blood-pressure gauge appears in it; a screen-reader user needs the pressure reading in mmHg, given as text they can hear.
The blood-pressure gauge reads 30 mmHg
